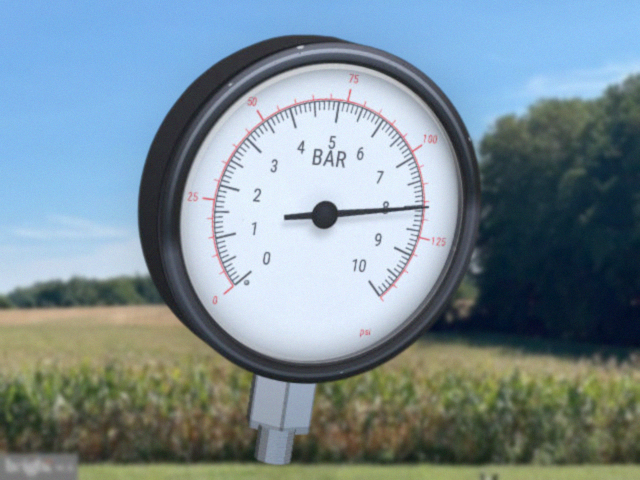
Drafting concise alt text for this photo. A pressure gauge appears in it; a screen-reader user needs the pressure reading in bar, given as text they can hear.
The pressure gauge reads 8 bar
